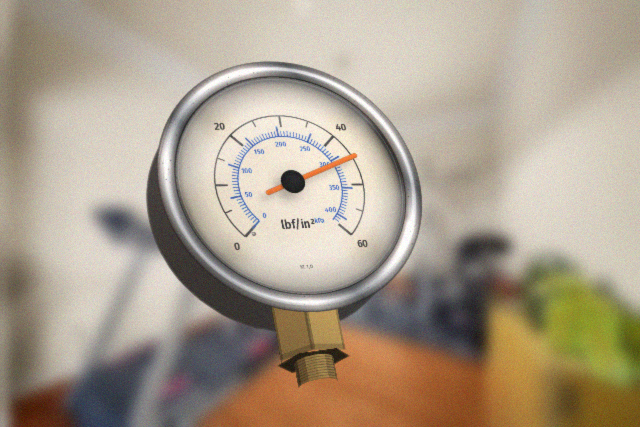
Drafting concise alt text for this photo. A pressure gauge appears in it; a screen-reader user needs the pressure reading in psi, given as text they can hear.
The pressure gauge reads 45 psi
